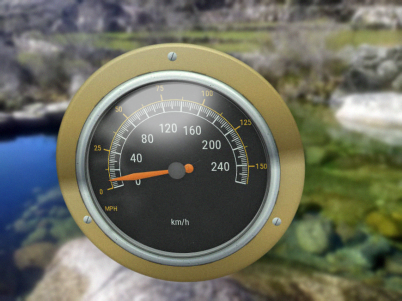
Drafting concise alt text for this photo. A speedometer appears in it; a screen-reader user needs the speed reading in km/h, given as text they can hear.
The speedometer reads 10 km/h
